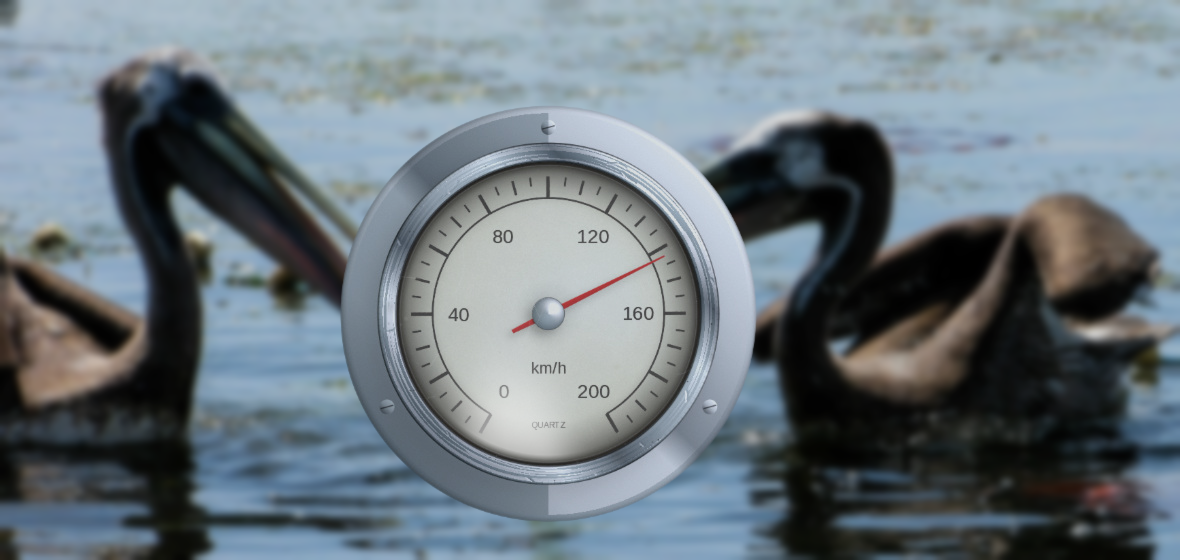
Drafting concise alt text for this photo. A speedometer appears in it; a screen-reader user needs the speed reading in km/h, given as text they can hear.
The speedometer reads 142.5 km/h
